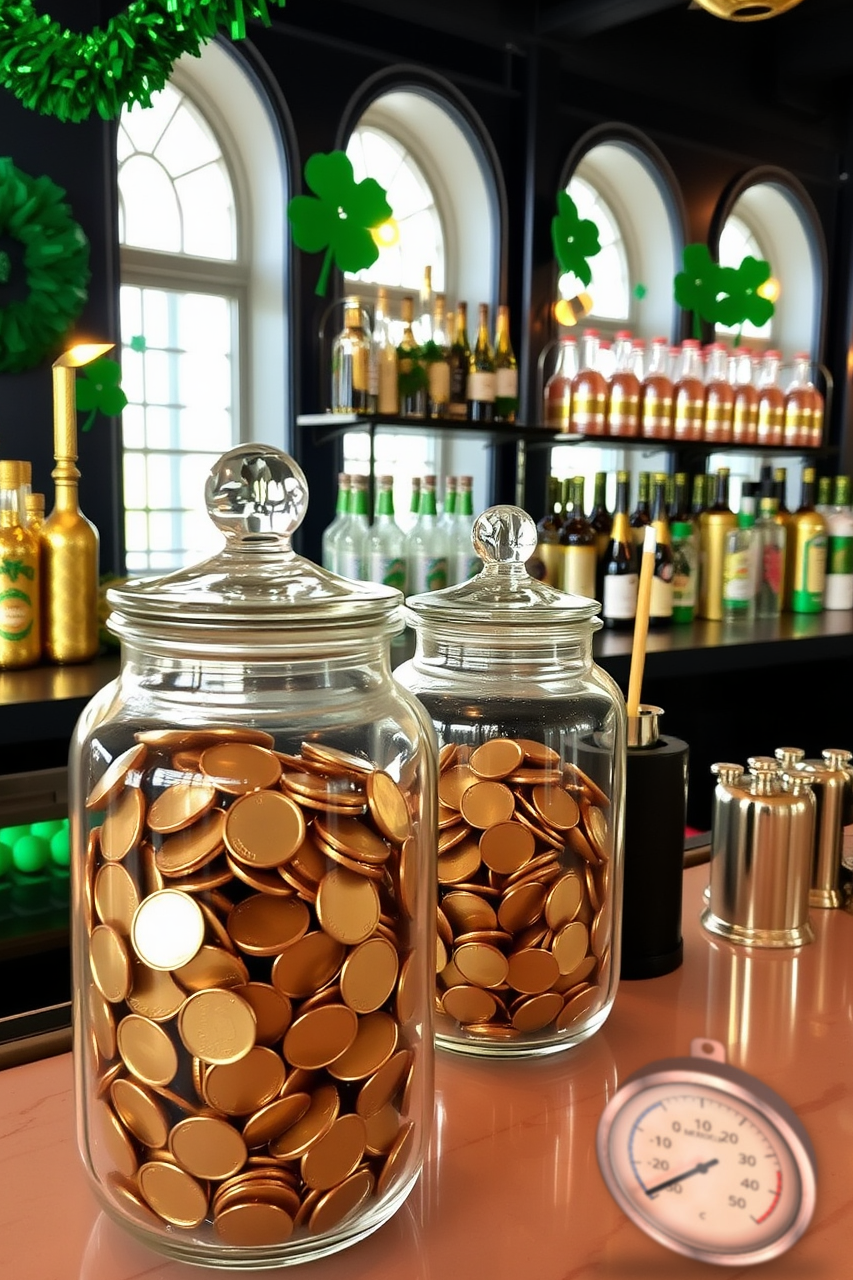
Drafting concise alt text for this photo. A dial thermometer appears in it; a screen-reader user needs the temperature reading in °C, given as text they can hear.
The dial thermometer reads -28 °C
